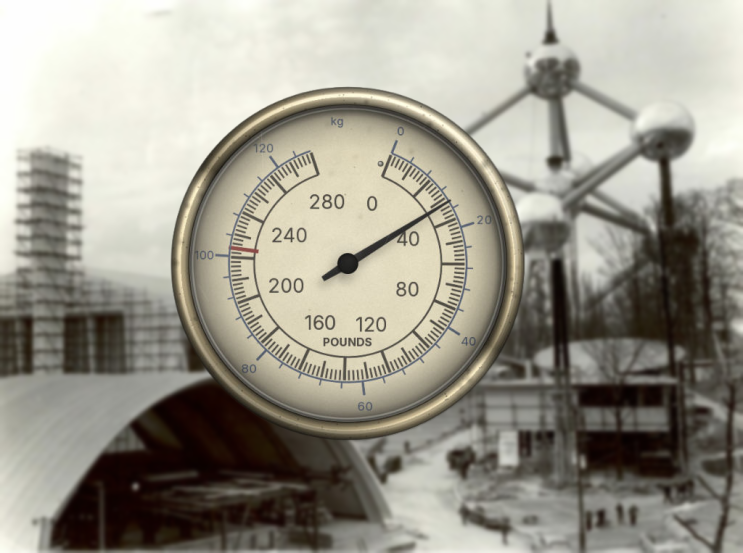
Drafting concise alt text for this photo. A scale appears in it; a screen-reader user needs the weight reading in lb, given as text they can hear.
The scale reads 32 lb
